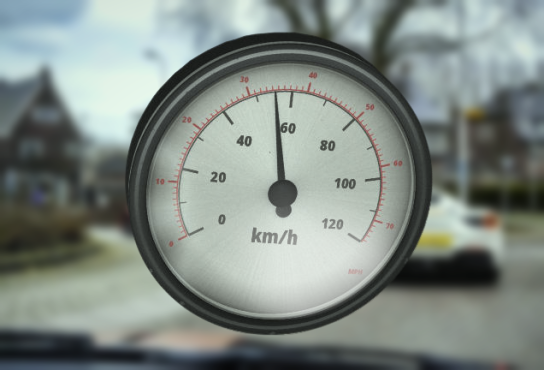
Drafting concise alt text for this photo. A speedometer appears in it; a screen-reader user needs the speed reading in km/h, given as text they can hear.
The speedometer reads 55 km/h
